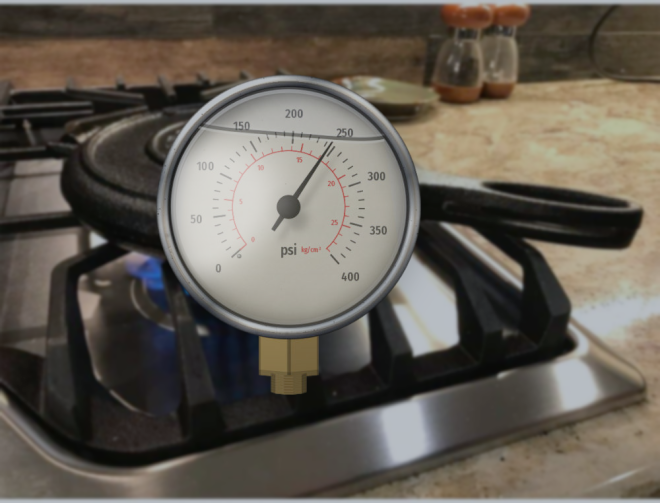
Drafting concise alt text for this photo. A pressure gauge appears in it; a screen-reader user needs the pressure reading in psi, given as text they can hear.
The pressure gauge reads 245 psi
